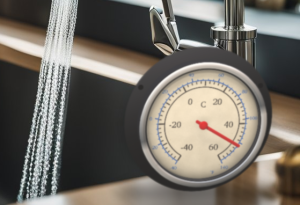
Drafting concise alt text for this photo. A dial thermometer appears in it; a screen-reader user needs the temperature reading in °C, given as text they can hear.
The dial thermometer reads 50 °C
